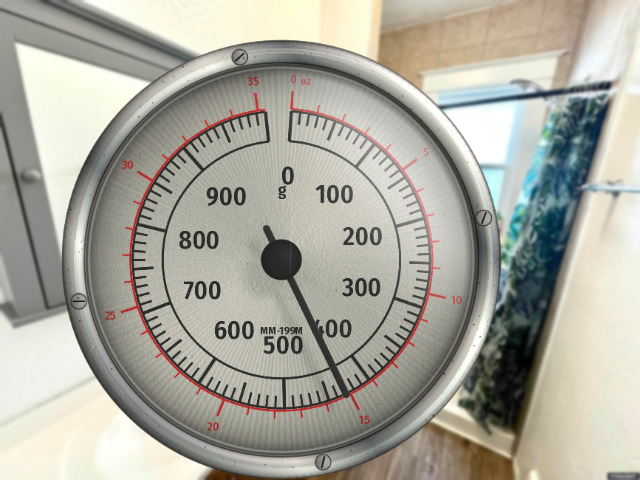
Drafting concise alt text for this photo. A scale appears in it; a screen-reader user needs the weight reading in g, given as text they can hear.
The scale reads 430 g
